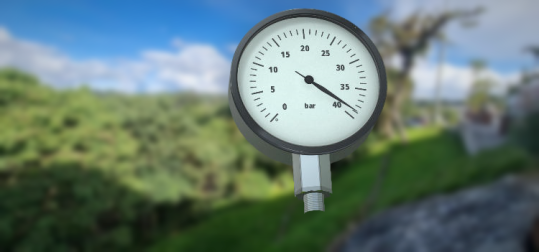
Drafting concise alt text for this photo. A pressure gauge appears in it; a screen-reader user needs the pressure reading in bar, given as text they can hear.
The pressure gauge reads 39 bar
